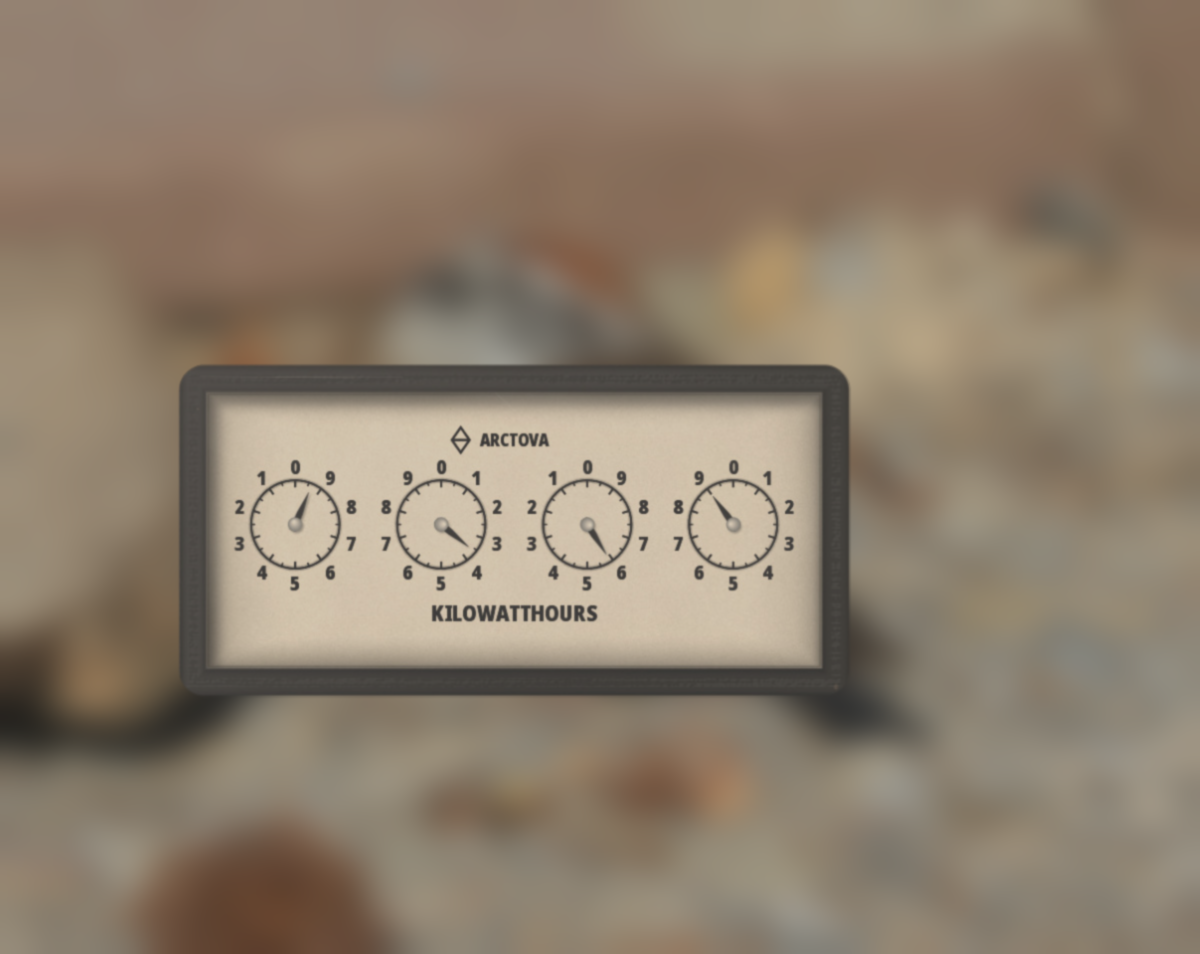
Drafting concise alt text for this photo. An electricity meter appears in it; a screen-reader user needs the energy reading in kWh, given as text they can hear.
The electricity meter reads 9359 kWh
